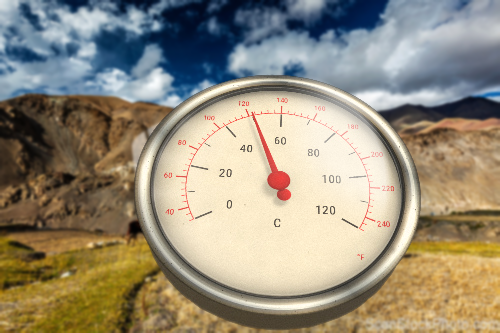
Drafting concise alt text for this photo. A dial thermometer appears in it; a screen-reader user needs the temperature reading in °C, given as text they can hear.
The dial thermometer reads 50 °C
